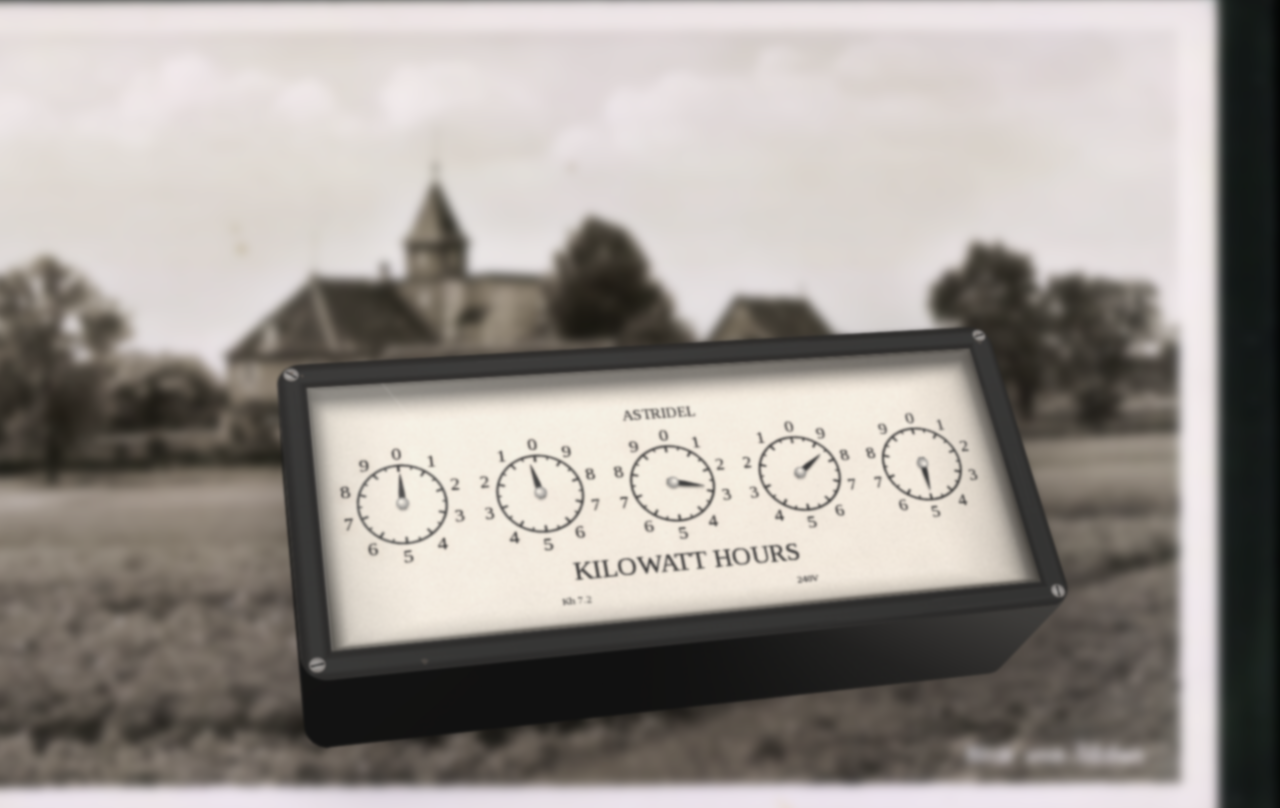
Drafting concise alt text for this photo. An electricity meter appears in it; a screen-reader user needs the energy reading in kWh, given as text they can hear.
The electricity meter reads 285 kWh
